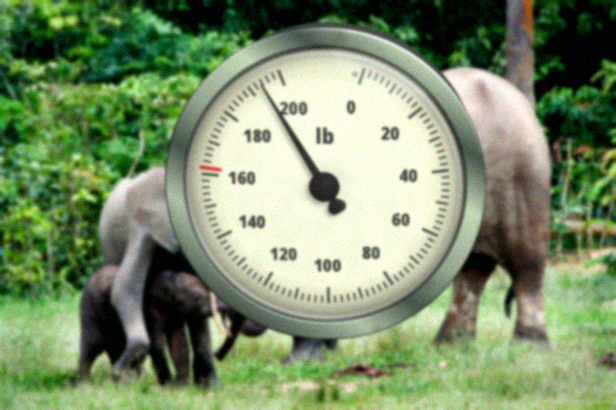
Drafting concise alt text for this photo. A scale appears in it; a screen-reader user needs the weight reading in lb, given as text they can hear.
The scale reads 194 lb
